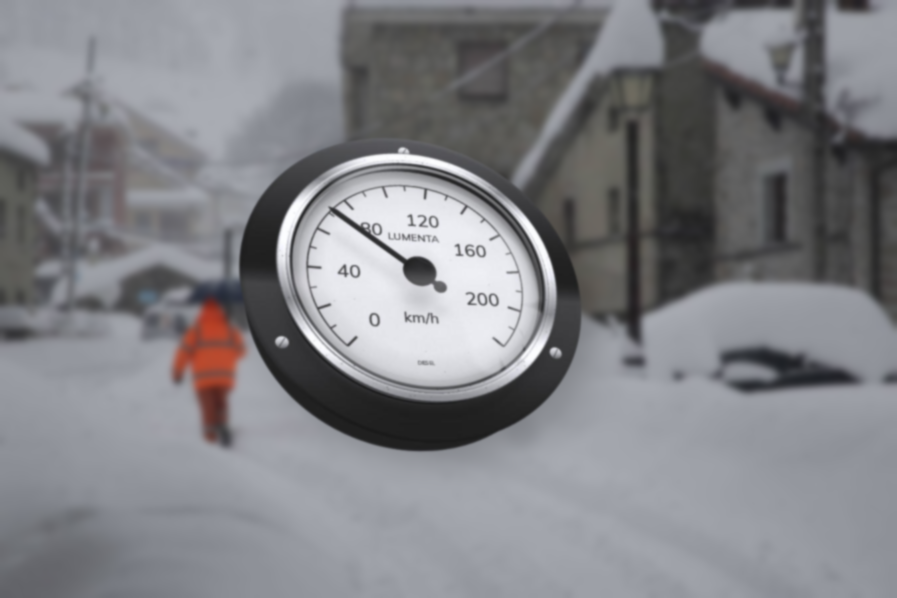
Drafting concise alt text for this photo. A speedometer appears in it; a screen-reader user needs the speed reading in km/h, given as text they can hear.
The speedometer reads 70 km/h
